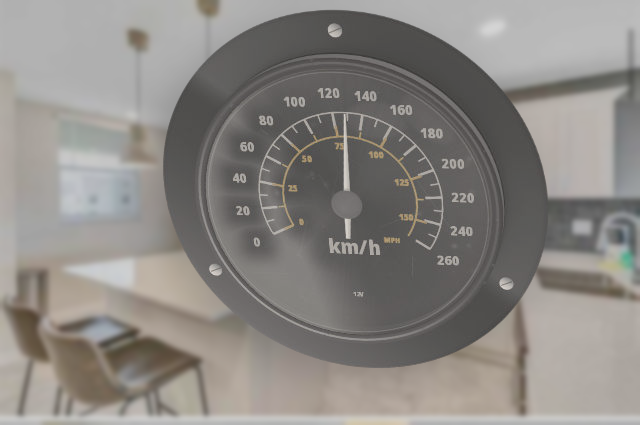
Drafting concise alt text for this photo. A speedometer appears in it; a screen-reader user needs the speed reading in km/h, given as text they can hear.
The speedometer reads 130 km/h
